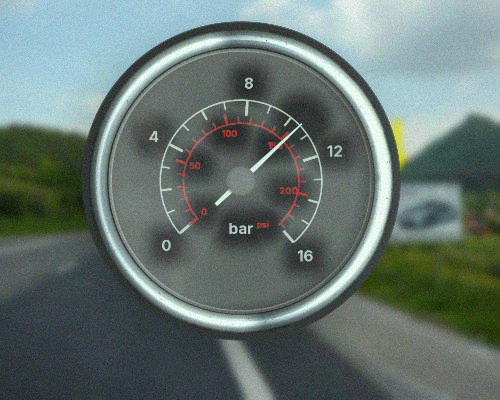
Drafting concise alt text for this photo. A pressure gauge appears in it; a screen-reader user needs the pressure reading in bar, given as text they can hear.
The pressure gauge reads 10.5 bar
